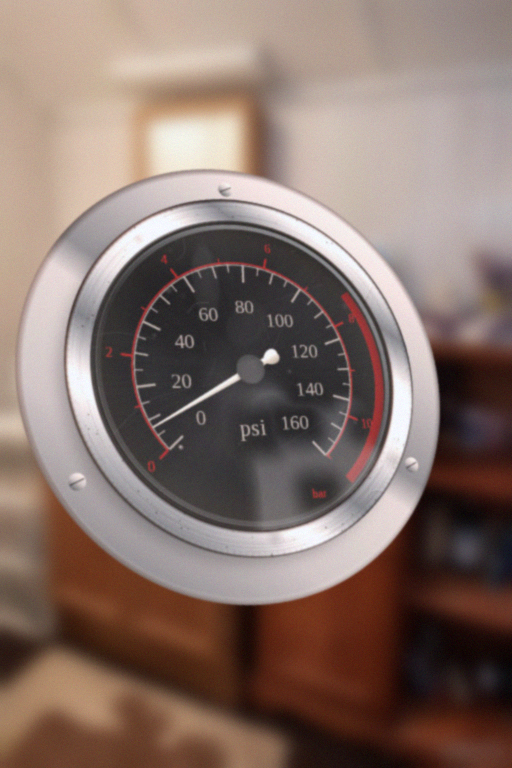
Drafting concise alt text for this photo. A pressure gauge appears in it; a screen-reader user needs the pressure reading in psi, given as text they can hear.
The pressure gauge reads 7.5 psi
